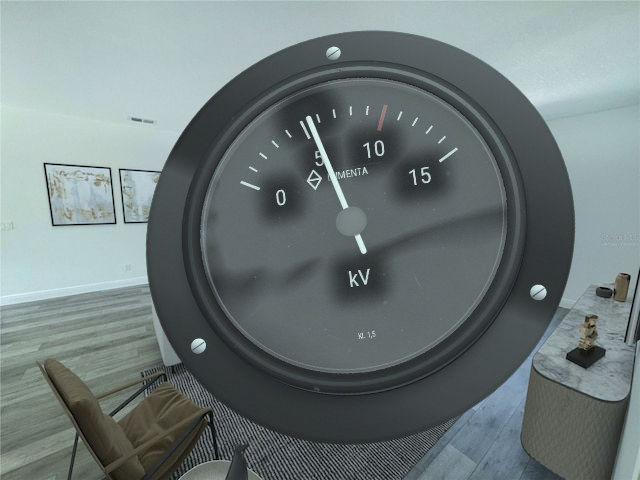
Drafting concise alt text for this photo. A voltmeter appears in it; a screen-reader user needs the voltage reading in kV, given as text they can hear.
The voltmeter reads 5.5 kV
